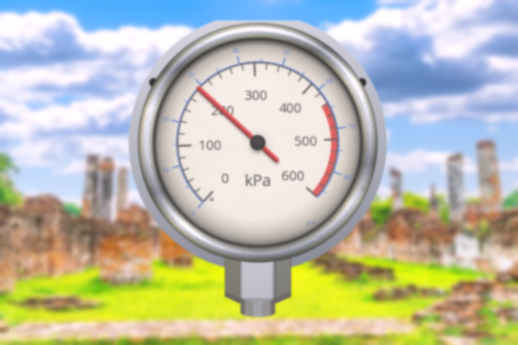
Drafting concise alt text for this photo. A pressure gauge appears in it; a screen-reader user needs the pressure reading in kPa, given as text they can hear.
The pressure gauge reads 200 kPa
